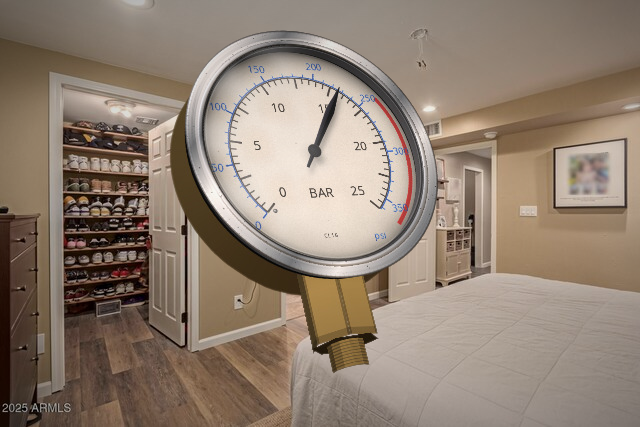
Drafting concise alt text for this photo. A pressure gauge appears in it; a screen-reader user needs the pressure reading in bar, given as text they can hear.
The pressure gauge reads 15.5 bar
